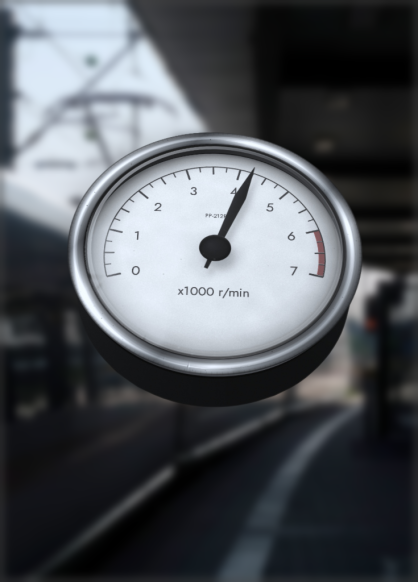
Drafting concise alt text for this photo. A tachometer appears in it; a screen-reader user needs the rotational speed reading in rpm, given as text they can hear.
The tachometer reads 4250 rpm
